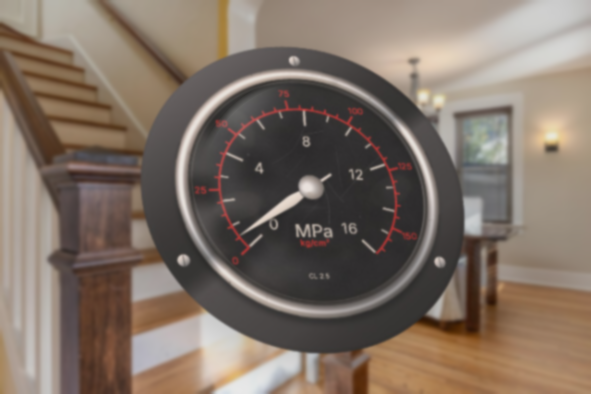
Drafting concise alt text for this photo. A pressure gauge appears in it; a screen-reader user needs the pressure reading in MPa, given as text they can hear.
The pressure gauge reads 0.5 MPa
